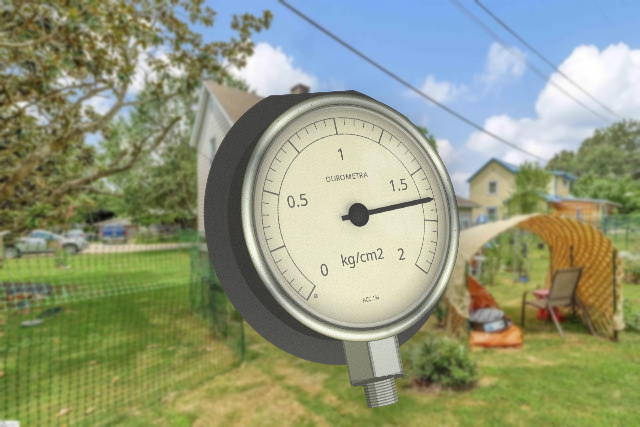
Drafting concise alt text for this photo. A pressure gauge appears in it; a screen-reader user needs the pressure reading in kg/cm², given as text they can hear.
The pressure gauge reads 1.65 kg/cm²
